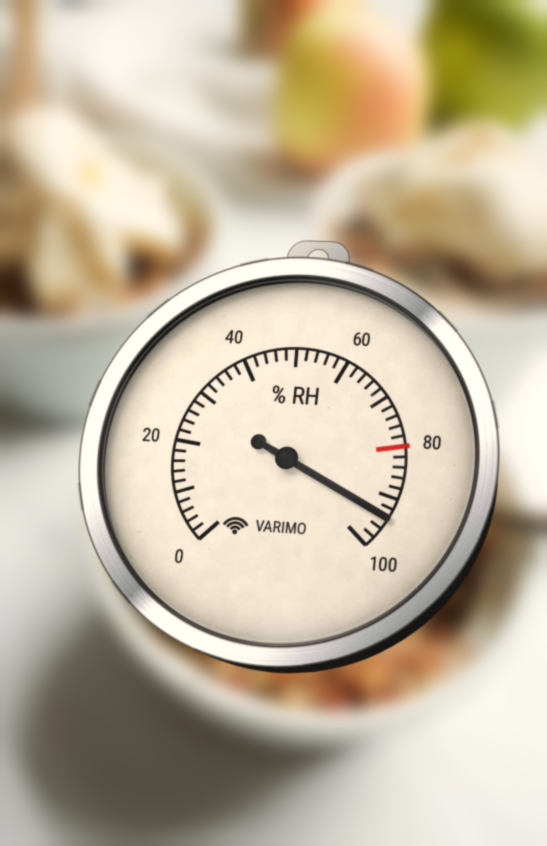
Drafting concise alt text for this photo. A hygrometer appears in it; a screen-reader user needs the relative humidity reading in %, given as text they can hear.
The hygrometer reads 94 %
